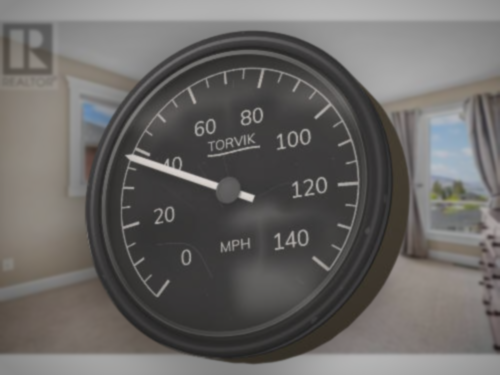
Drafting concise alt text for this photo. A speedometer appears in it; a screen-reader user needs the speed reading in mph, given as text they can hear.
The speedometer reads 37.5 mph
